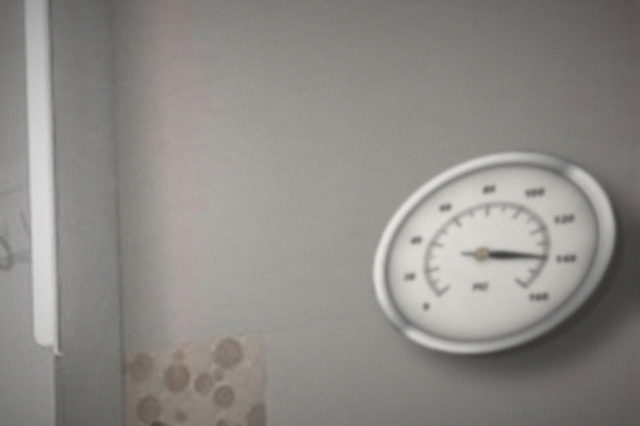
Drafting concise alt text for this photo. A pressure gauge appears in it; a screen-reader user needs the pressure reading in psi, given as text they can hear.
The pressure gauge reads 140 psi
